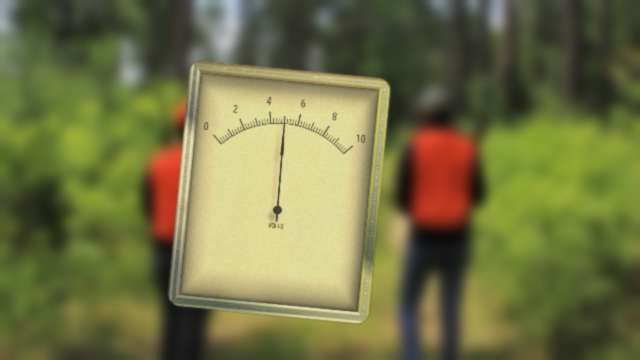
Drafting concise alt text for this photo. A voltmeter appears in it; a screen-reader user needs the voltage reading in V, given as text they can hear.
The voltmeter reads 5 V
